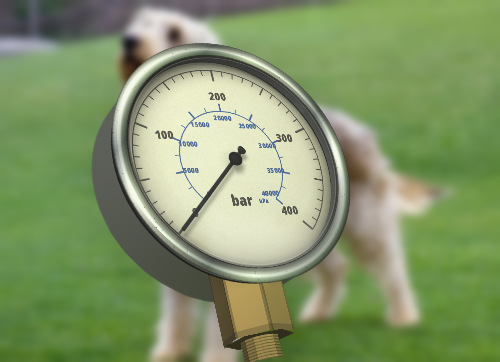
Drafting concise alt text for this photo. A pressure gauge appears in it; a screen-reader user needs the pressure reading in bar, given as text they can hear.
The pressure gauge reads 0 bar
